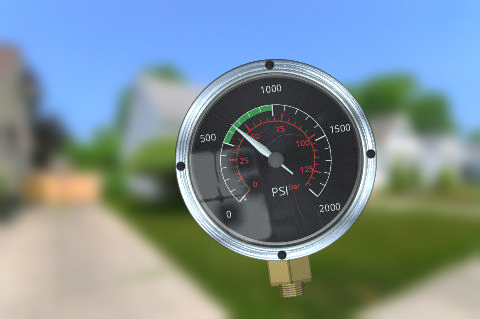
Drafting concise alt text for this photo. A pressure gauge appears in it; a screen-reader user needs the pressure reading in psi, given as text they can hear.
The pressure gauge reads 650 psi
